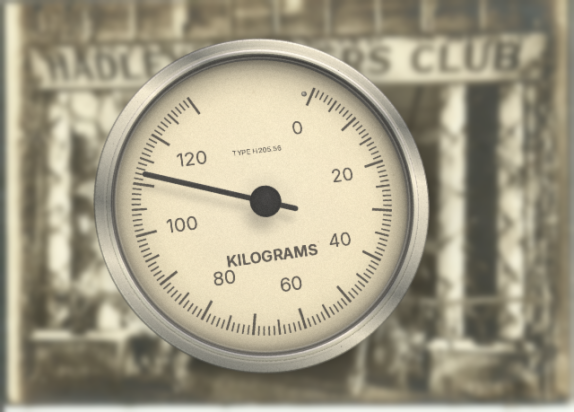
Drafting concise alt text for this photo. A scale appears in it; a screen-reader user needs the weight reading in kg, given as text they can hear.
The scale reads 112 kg
